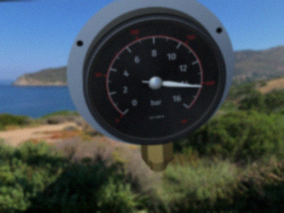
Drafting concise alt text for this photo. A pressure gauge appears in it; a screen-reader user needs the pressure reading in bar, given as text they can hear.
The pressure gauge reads 14 bar
